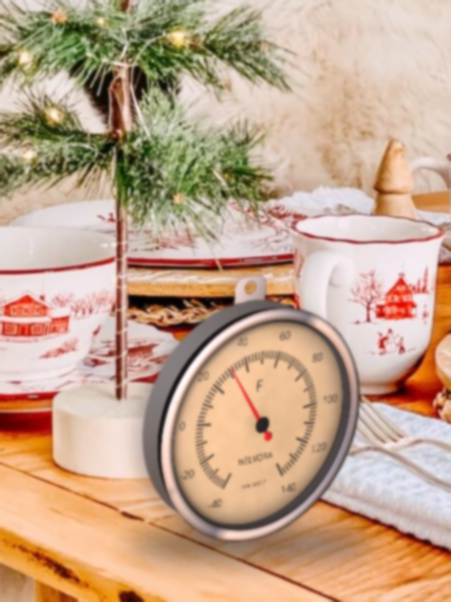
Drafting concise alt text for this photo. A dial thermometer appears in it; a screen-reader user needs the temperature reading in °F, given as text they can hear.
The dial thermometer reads 30 °F
